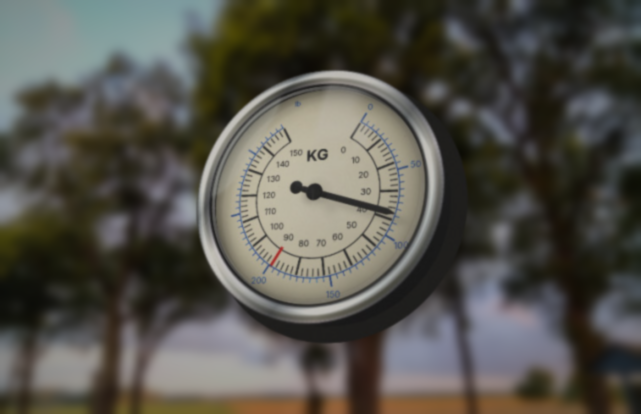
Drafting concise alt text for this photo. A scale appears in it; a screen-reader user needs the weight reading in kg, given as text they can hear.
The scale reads 38 kg
